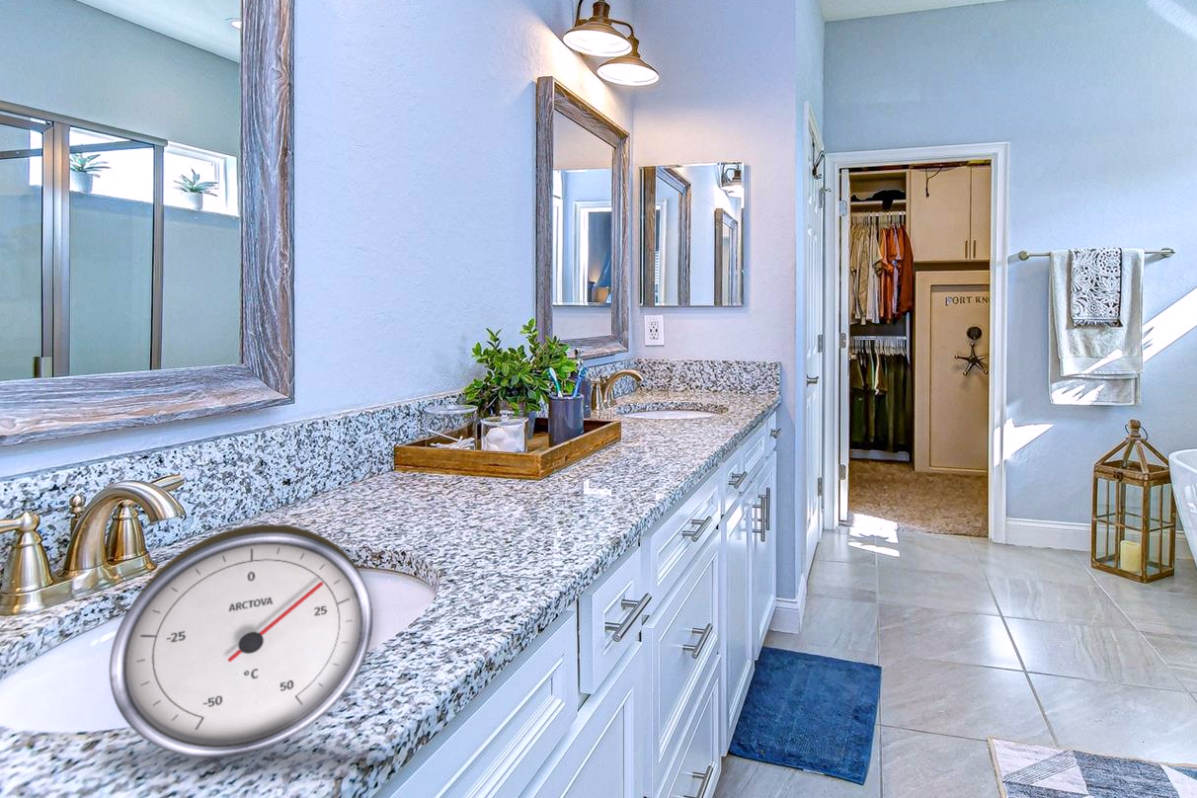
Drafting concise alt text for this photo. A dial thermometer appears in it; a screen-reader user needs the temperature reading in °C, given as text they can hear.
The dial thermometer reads 17.5 °C
